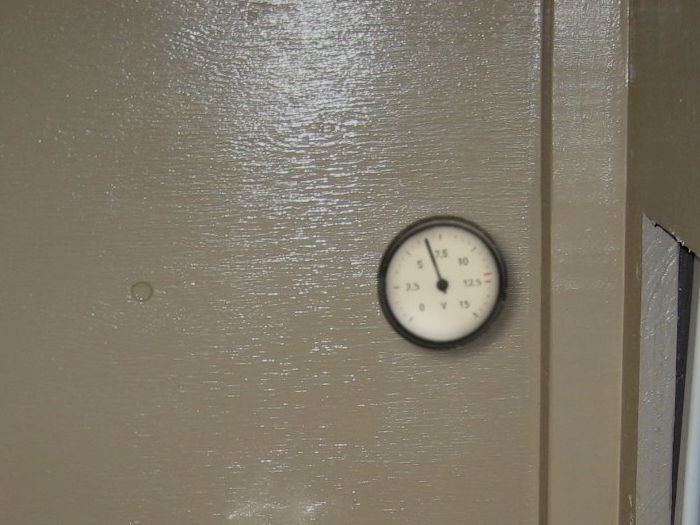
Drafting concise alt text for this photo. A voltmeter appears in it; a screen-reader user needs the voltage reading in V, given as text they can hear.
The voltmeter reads 6.5 V
